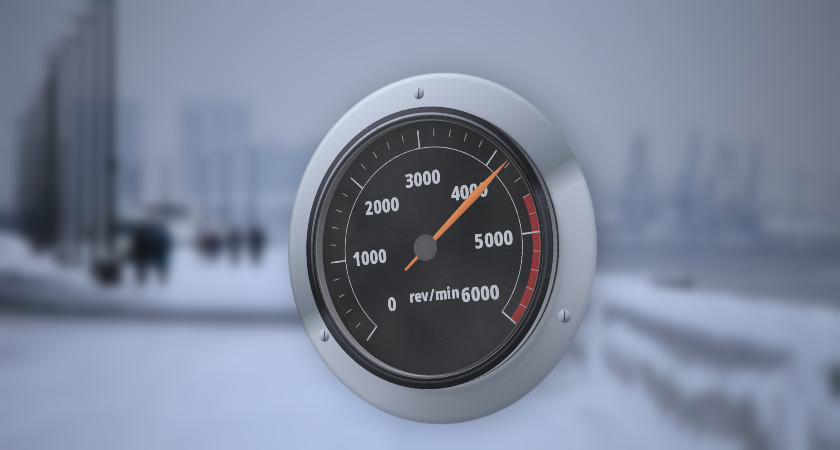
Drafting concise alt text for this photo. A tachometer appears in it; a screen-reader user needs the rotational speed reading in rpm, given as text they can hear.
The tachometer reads 4200 rpm
